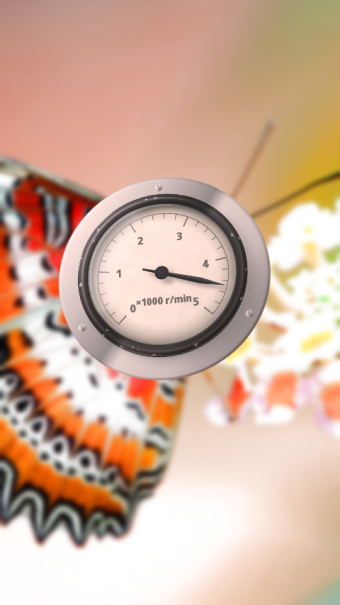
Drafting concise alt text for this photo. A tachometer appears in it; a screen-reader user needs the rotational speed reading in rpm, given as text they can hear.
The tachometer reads 4500 rpm
